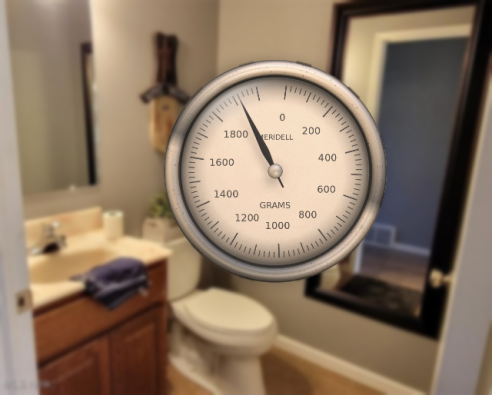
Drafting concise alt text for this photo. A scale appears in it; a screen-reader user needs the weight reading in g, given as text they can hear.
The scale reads 1920 g
